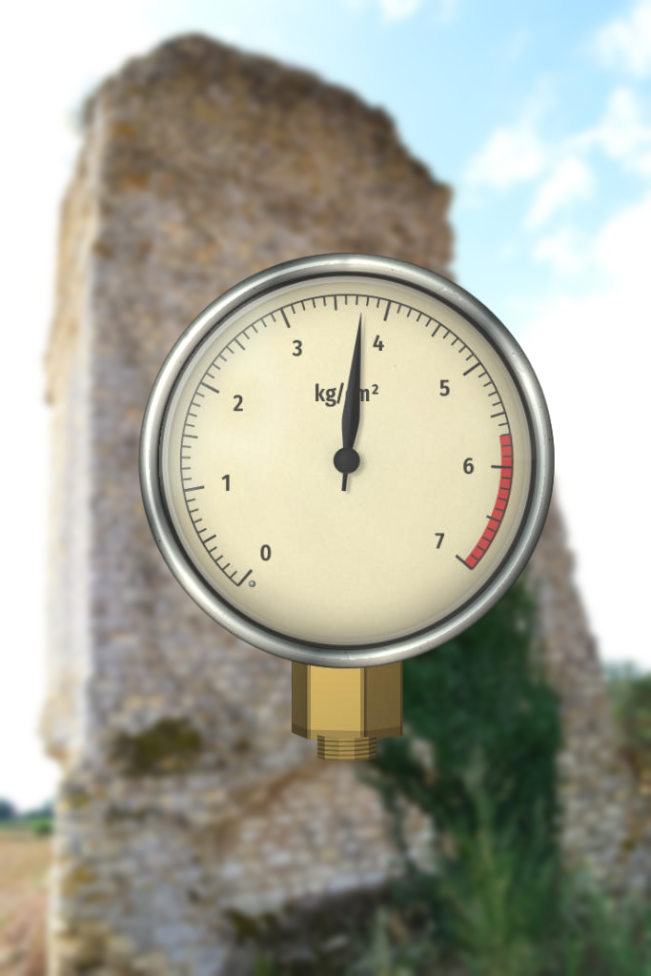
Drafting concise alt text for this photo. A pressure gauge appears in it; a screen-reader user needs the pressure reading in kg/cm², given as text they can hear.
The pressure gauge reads 3.75 kg/cm²
